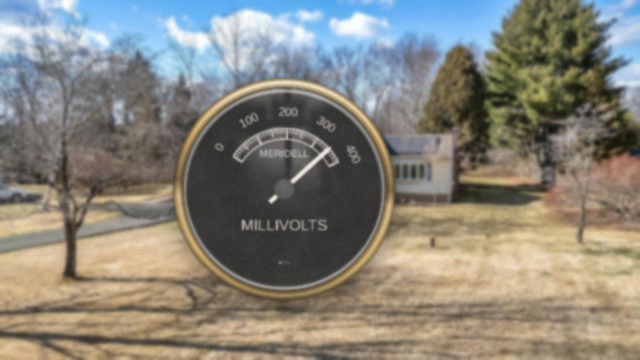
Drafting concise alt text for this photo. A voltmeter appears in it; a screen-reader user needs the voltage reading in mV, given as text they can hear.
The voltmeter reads 350 mV
